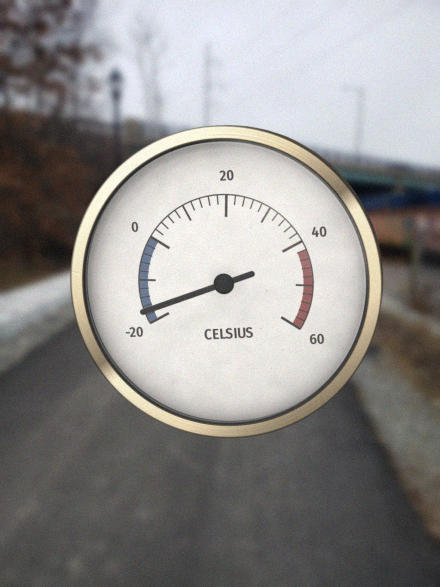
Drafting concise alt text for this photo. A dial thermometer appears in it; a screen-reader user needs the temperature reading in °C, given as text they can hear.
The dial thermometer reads -17 °C
